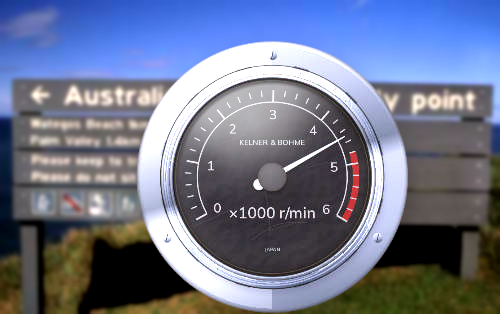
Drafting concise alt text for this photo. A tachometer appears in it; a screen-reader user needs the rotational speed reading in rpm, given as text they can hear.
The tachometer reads 4500 rpm
